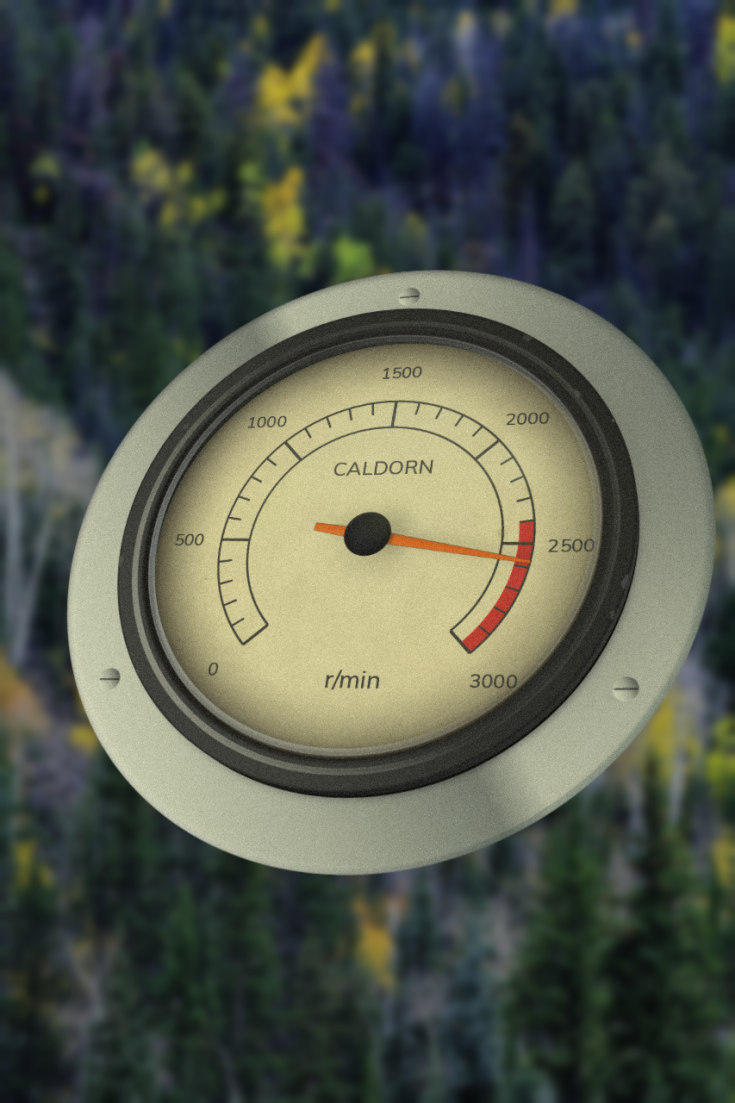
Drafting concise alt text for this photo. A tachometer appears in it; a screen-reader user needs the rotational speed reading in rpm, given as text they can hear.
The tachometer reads 2600 rpm
